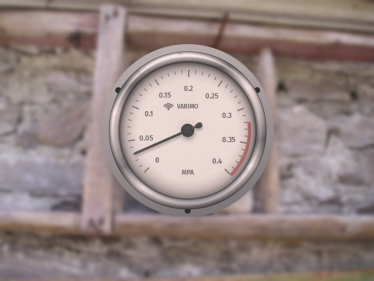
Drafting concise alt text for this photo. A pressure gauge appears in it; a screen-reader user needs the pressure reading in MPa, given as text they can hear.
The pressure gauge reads 0.03 MPa
